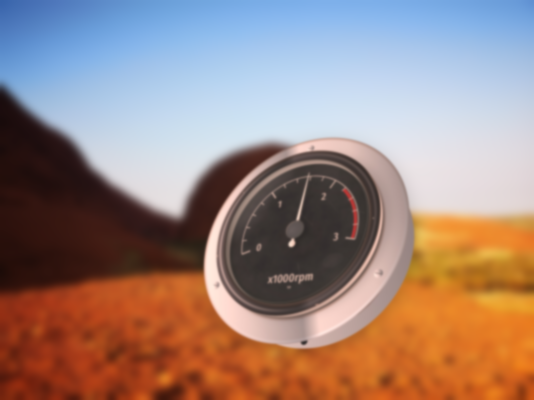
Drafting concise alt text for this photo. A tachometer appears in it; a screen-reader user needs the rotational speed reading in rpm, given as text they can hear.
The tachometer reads 1600 rpm
